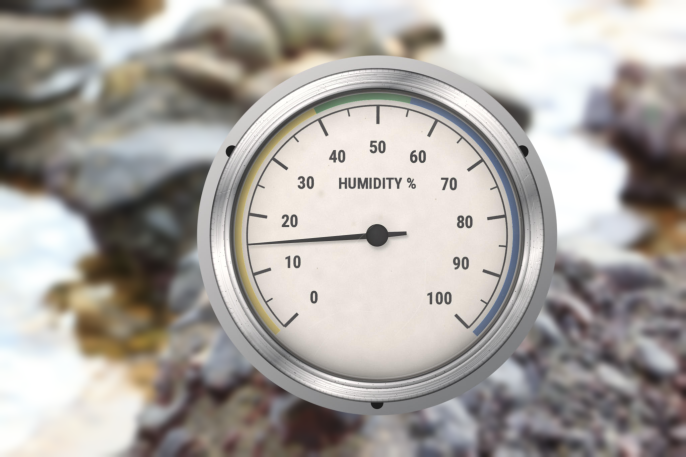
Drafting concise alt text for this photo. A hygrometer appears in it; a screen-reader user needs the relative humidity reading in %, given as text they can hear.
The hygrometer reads 15 %
